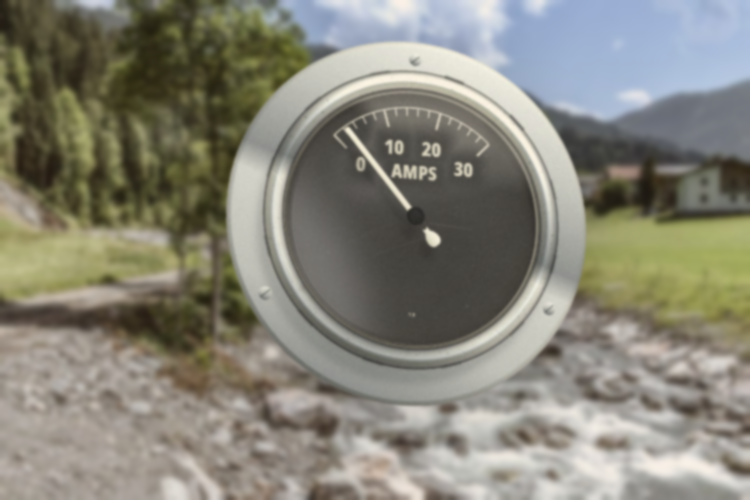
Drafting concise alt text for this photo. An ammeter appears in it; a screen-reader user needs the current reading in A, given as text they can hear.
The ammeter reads 2 A
